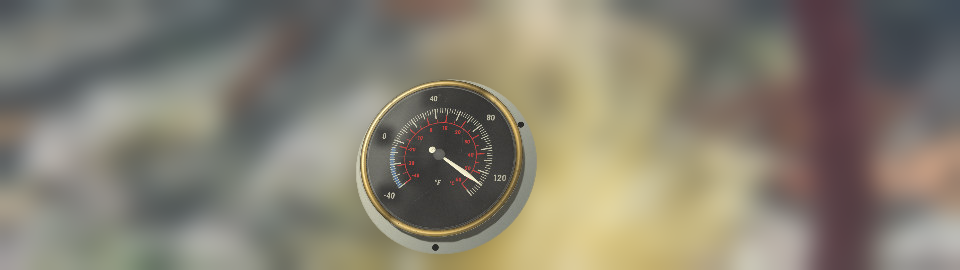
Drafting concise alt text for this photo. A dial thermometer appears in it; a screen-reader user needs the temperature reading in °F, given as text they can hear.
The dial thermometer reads 130 °F
